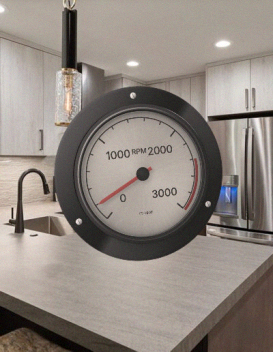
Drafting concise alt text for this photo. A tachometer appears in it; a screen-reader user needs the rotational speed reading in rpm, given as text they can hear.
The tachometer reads 200 rpm
